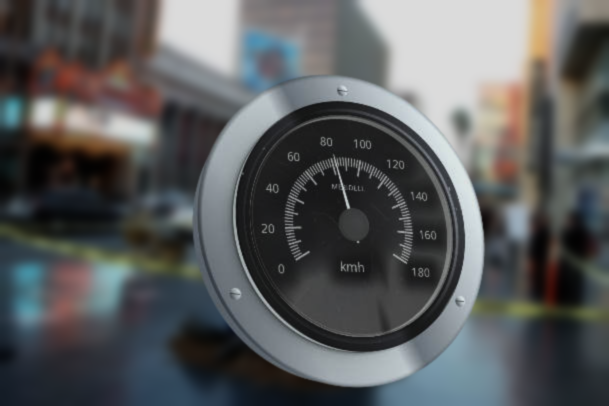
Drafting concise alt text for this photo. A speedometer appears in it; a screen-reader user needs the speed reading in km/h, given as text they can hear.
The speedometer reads 80 km/h
